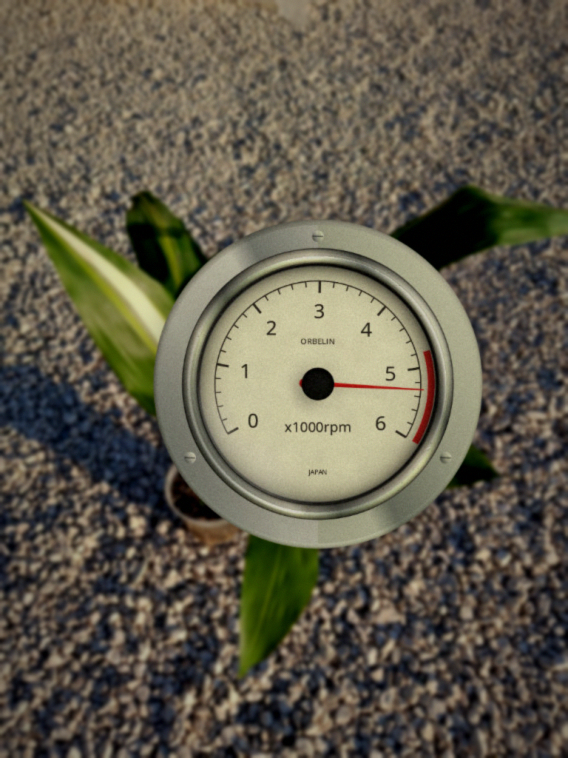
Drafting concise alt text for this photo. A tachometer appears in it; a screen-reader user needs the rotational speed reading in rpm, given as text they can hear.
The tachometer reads 5300 rpm
